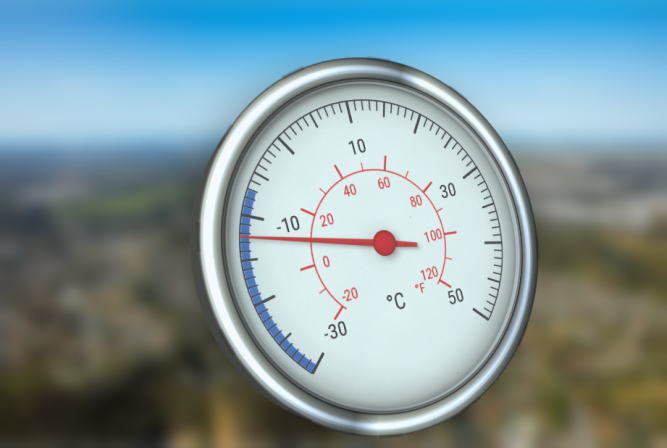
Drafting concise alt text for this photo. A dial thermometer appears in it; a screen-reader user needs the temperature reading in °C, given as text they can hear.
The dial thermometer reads -12.5 °C
